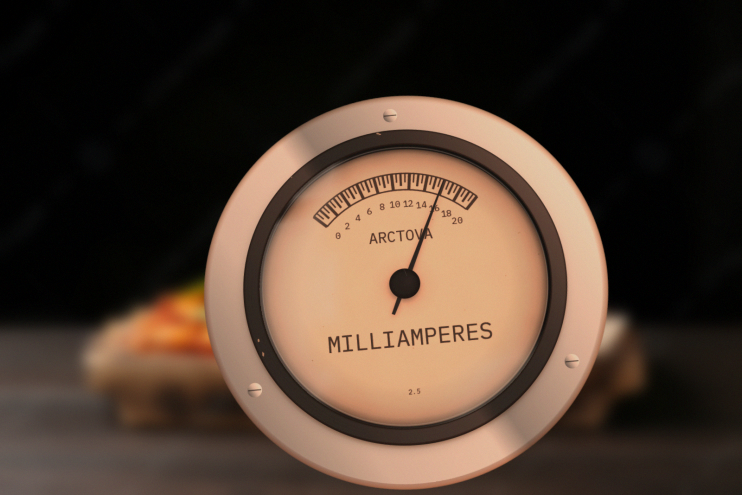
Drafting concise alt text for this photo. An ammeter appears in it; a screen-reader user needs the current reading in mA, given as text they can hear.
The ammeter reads 16 mA
